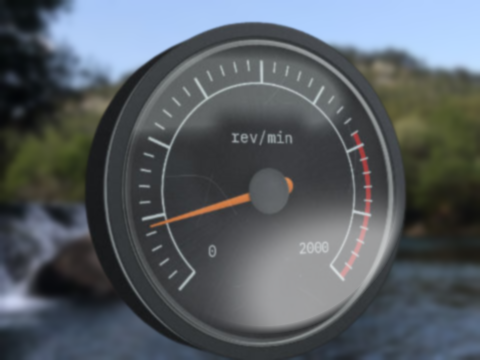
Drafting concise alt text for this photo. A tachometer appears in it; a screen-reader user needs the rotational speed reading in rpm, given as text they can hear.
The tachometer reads 225 rpm
